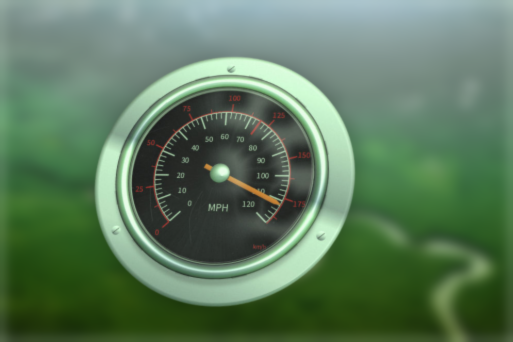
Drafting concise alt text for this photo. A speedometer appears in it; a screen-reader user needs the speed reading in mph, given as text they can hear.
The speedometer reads 112 mph
